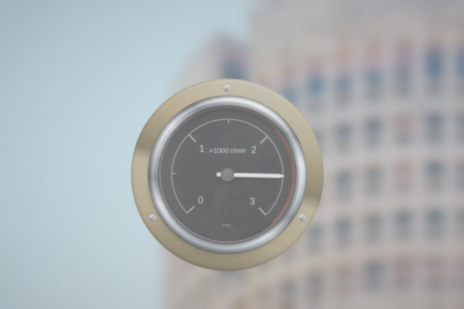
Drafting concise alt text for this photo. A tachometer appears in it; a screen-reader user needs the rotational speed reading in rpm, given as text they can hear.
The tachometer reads 2500 rpm
